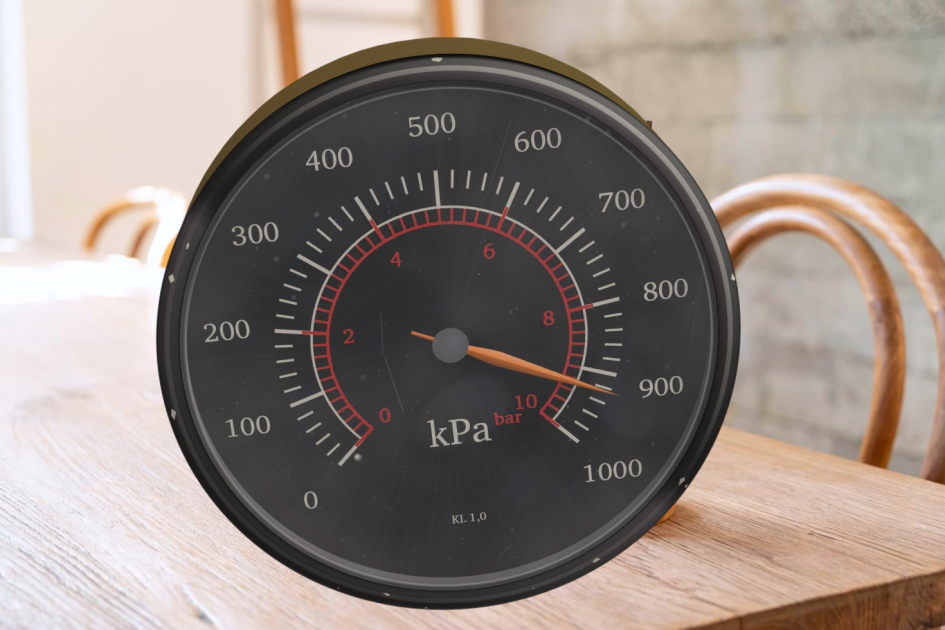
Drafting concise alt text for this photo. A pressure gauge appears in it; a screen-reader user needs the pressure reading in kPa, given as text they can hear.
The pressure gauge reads 920 kPa
